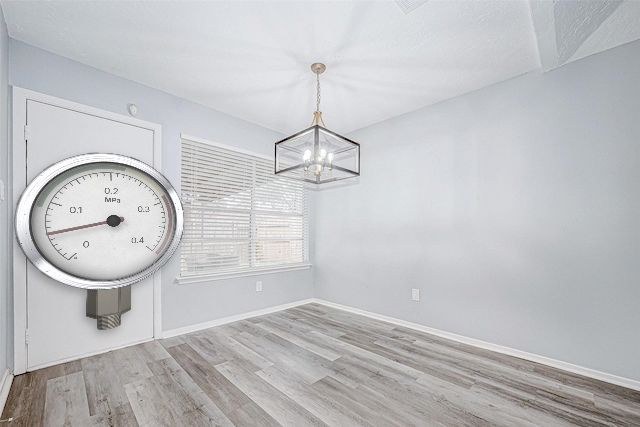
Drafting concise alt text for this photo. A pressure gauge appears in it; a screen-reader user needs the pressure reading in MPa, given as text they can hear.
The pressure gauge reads 0.05 MPa
